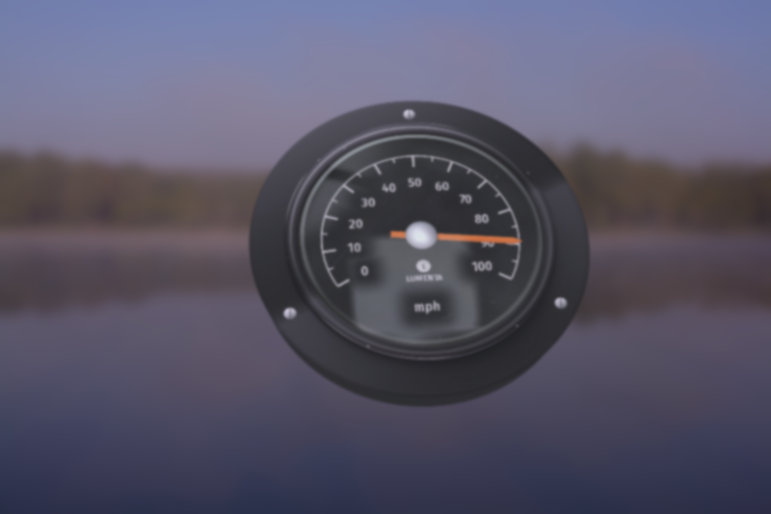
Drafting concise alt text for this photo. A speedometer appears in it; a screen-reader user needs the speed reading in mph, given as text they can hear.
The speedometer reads 90 mph
